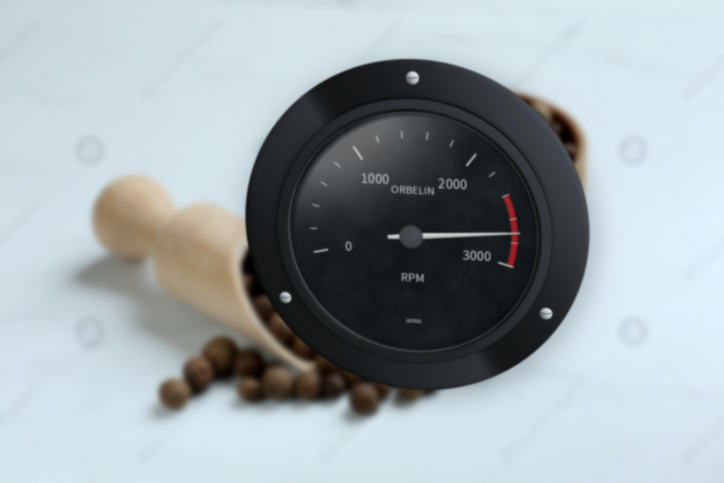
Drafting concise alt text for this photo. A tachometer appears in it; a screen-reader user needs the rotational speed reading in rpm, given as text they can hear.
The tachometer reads 2700 rpm
